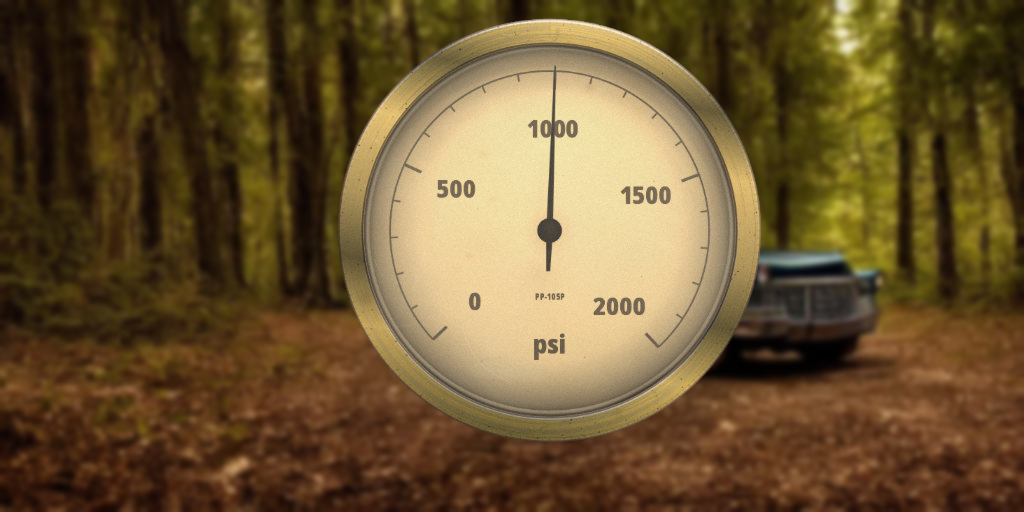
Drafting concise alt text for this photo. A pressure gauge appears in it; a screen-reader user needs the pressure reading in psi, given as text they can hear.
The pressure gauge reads 1000 psi
